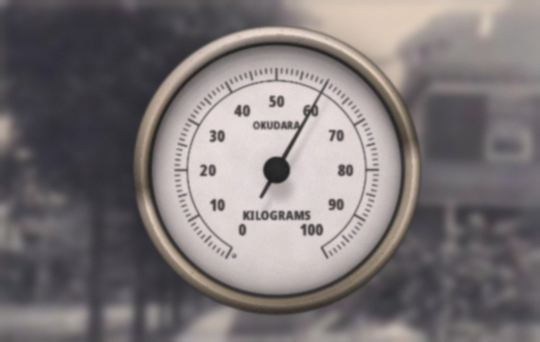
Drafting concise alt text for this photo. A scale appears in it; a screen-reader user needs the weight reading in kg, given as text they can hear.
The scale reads 60 kg
